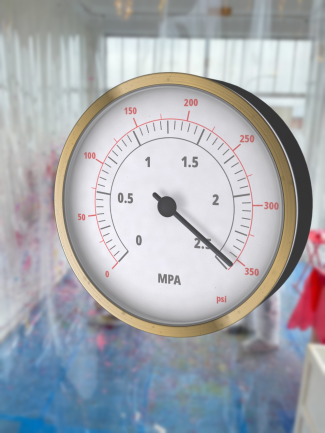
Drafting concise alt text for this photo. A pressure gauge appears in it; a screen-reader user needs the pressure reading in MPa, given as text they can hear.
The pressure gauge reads 2.45 MPa
